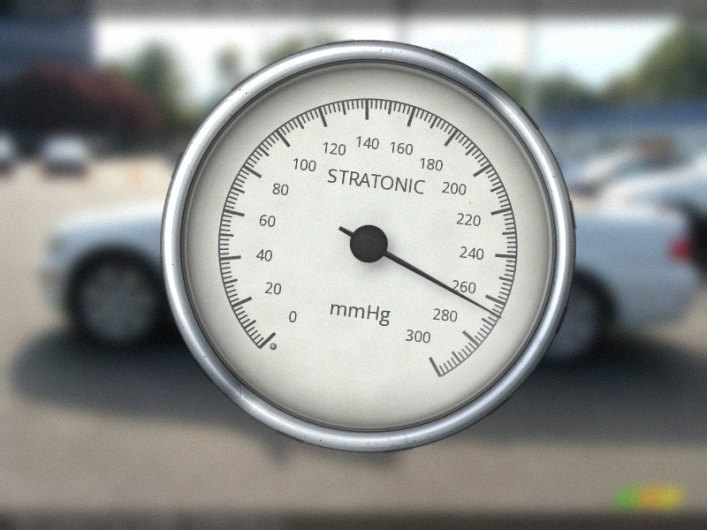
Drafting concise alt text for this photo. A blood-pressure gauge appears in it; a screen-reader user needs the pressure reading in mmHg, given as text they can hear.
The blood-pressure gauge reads 266 mmHg
